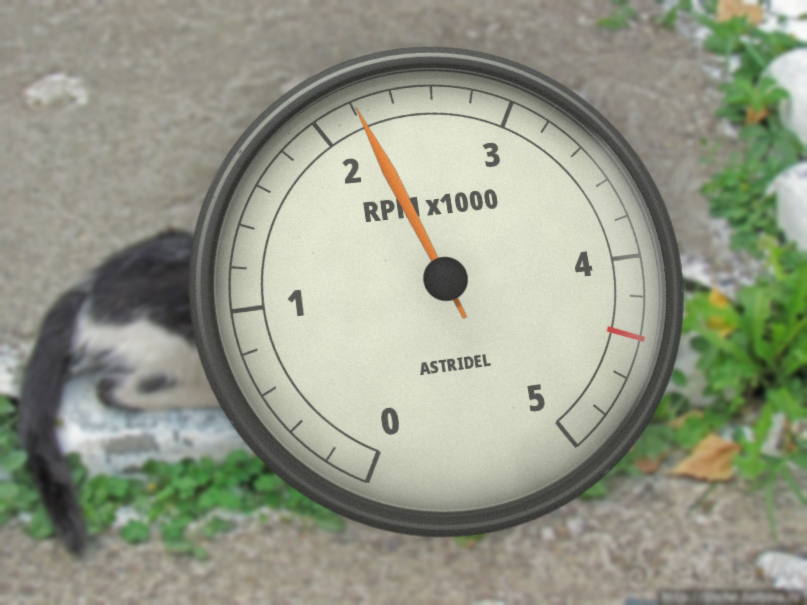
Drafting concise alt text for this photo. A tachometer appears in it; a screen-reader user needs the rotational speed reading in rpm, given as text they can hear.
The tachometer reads 2200 rpm
